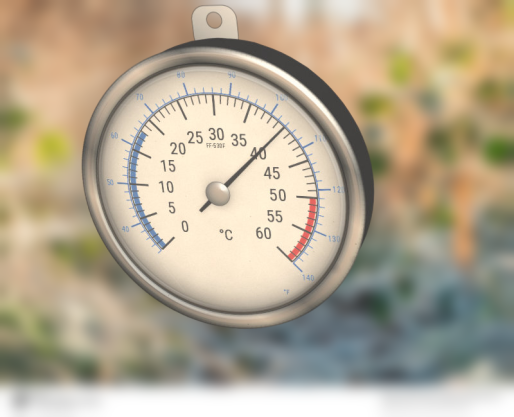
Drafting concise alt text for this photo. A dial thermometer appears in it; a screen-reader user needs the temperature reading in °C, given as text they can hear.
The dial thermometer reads 40 °C
